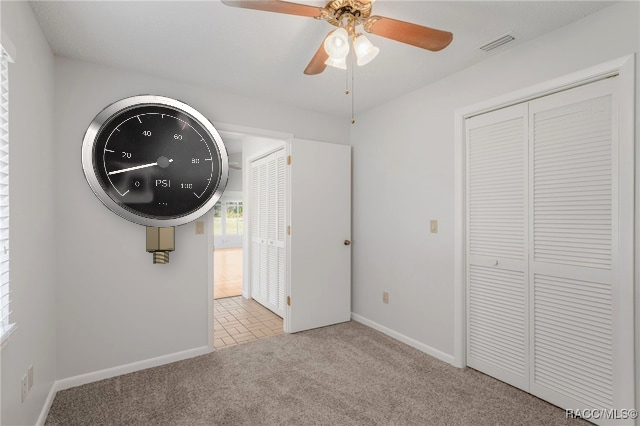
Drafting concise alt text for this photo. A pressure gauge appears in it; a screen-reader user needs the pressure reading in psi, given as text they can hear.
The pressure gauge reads 10 psi
